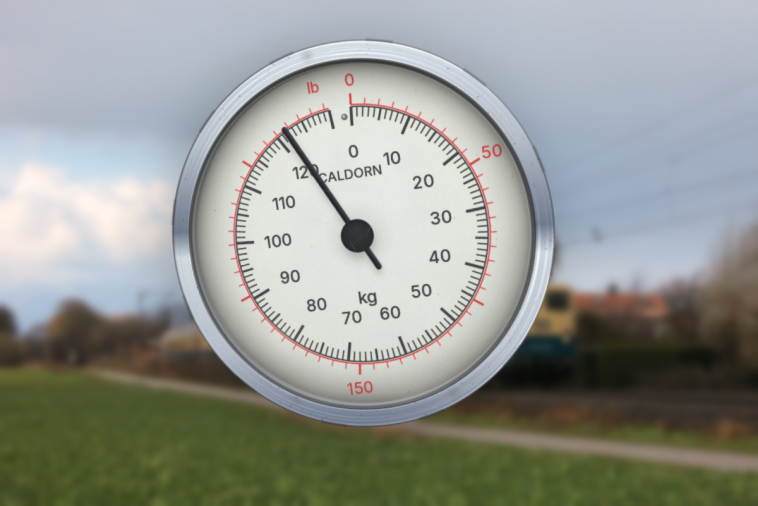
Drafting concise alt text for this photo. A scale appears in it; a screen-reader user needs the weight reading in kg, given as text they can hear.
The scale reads 122 kg
